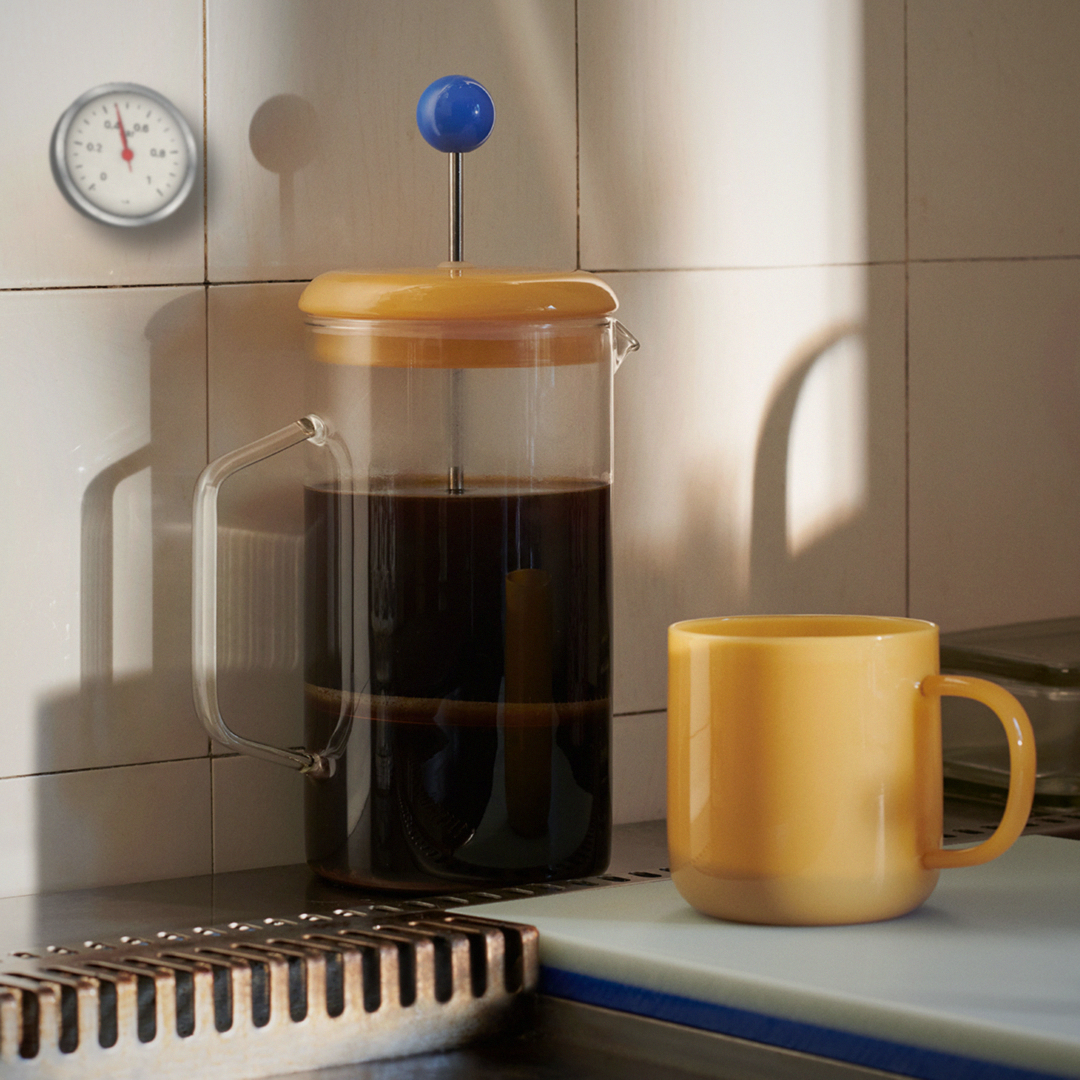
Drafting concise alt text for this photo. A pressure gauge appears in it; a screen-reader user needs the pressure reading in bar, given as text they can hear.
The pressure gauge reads 0.45 bar
